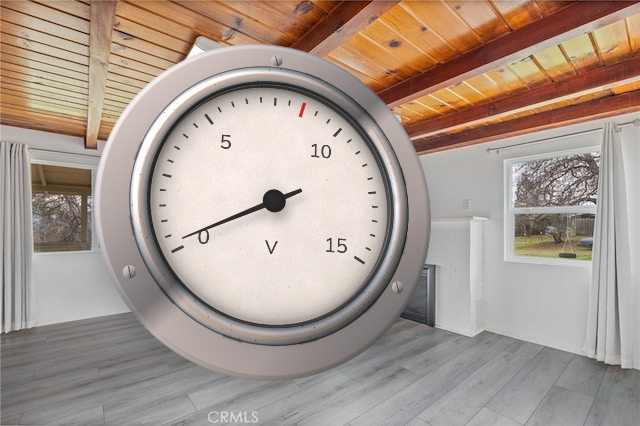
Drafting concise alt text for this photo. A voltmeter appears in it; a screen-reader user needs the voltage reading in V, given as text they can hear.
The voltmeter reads 0.25 V
